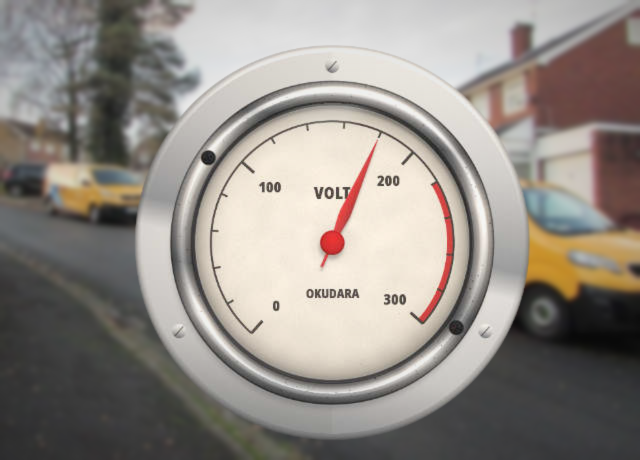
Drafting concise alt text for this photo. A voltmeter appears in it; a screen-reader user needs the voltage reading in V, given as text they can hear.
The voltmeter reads 180 V
